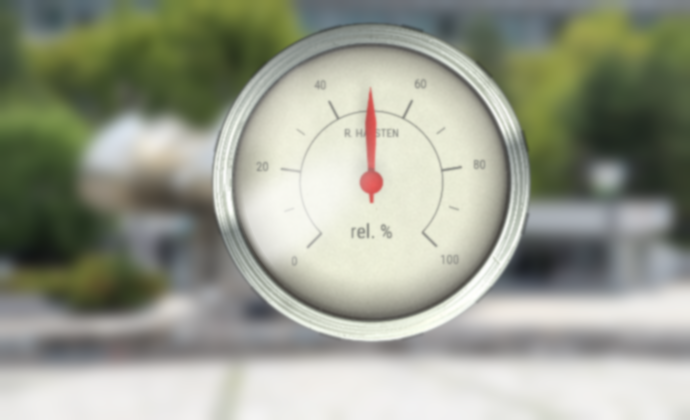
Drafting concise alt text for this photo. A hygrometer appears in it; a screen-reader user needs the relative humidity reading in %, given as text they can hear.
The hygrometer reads 50 %
